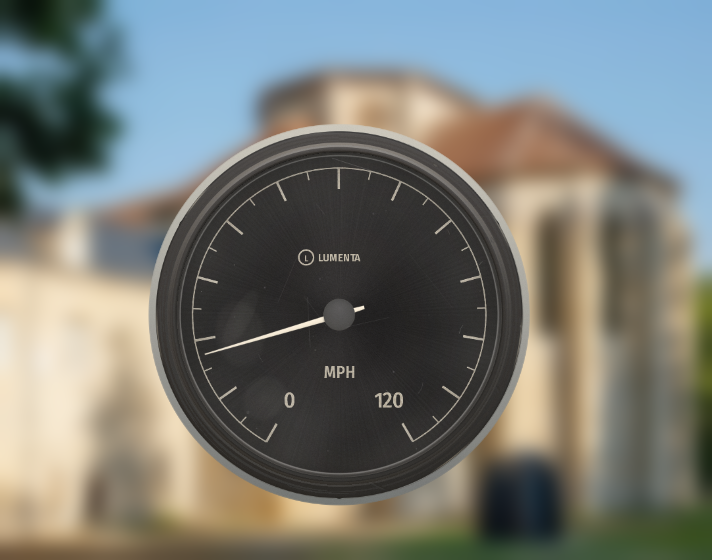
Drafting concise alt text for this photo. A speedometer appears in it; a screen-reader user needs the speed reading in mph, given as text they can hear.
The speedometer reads 17.5 mph
